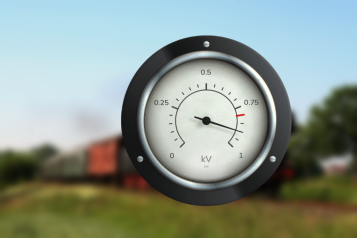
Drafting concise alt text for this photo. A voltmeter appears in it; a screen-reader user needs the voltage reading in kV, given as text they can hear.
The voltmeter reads 0.9 kV
